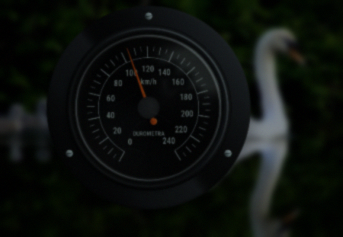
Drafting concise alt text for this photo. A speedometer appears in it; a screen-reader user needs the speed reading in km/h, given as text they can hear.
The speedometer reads 105 km/h
